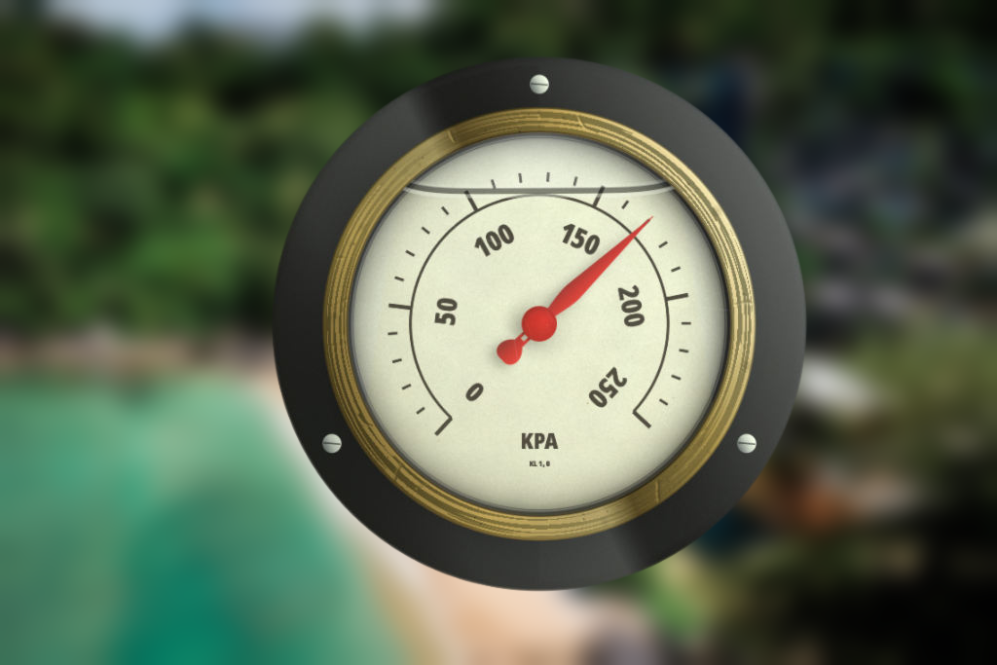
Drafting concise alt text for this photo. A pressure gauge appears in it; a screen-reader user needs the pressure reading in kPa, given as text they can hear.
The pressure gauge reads 170 kPa
